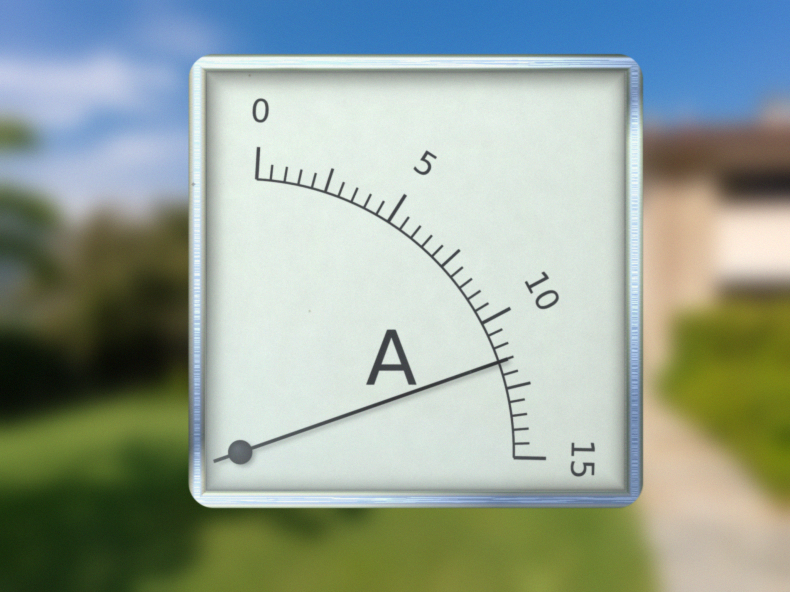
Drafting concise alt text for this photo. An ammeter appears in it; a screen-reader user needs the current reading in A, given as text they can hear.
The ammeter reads 11.5 A
